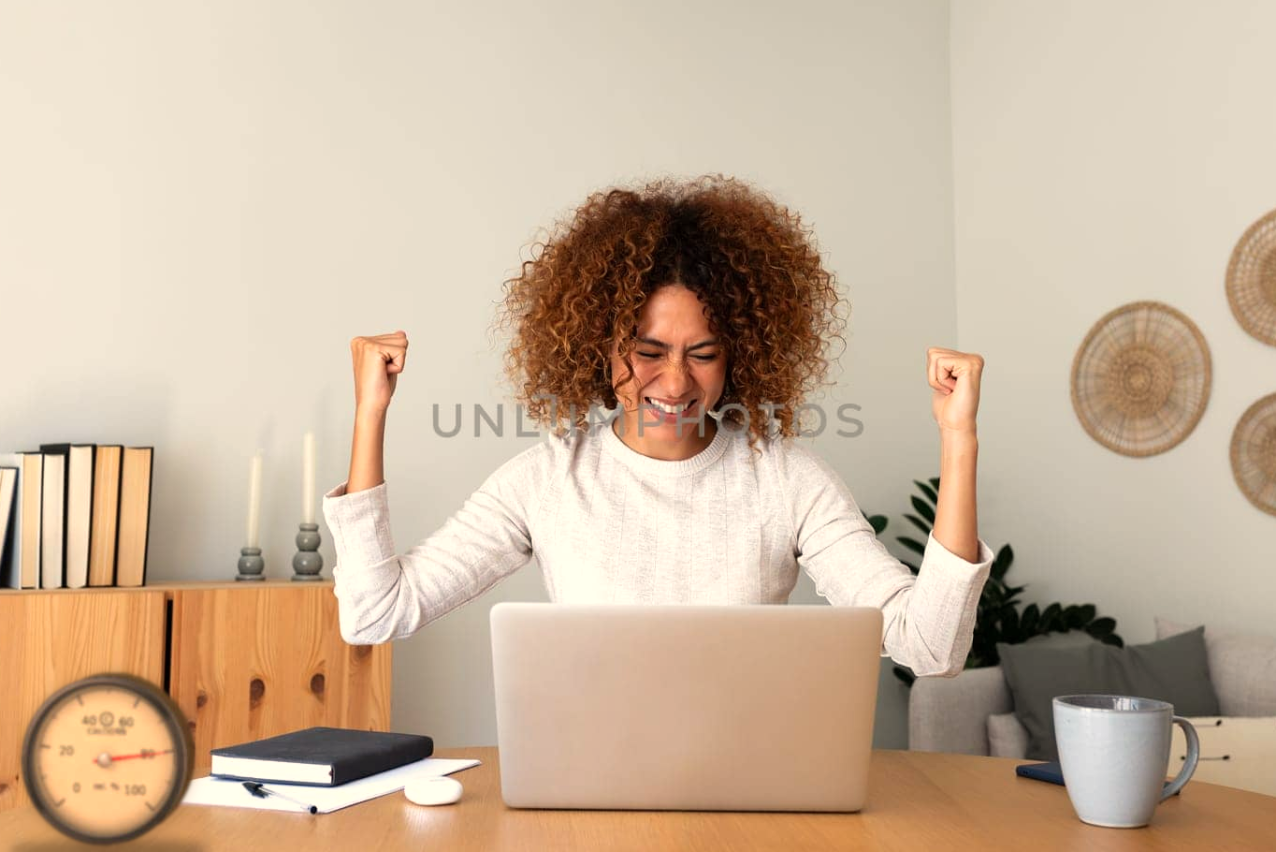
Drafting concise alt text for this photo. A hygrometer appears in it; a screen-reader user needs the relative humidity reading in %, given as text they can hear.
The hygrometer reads 80 %
